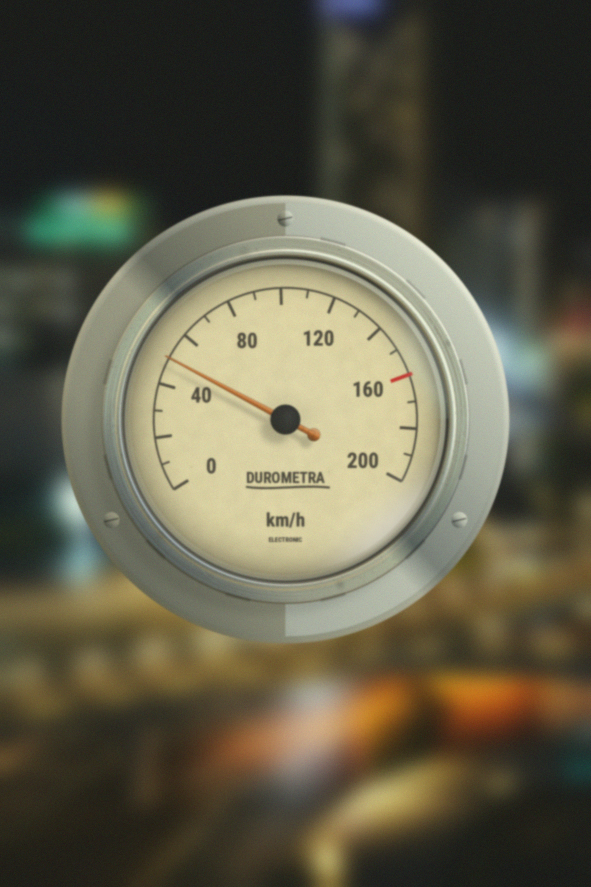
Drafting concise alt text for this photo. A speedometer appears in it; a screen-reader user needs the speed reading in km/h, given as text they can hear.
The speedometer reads 50 km/h
